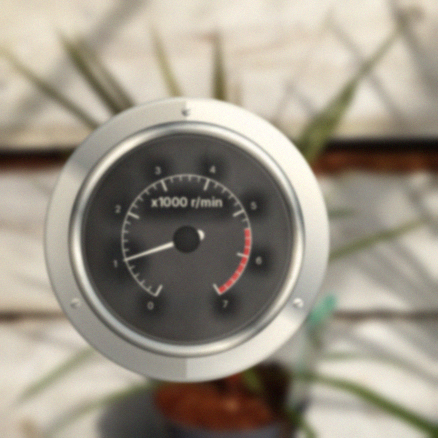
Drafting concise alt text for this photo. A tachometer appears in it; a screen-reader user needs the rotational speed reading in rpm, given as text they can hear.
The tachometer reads 1000 rpm
